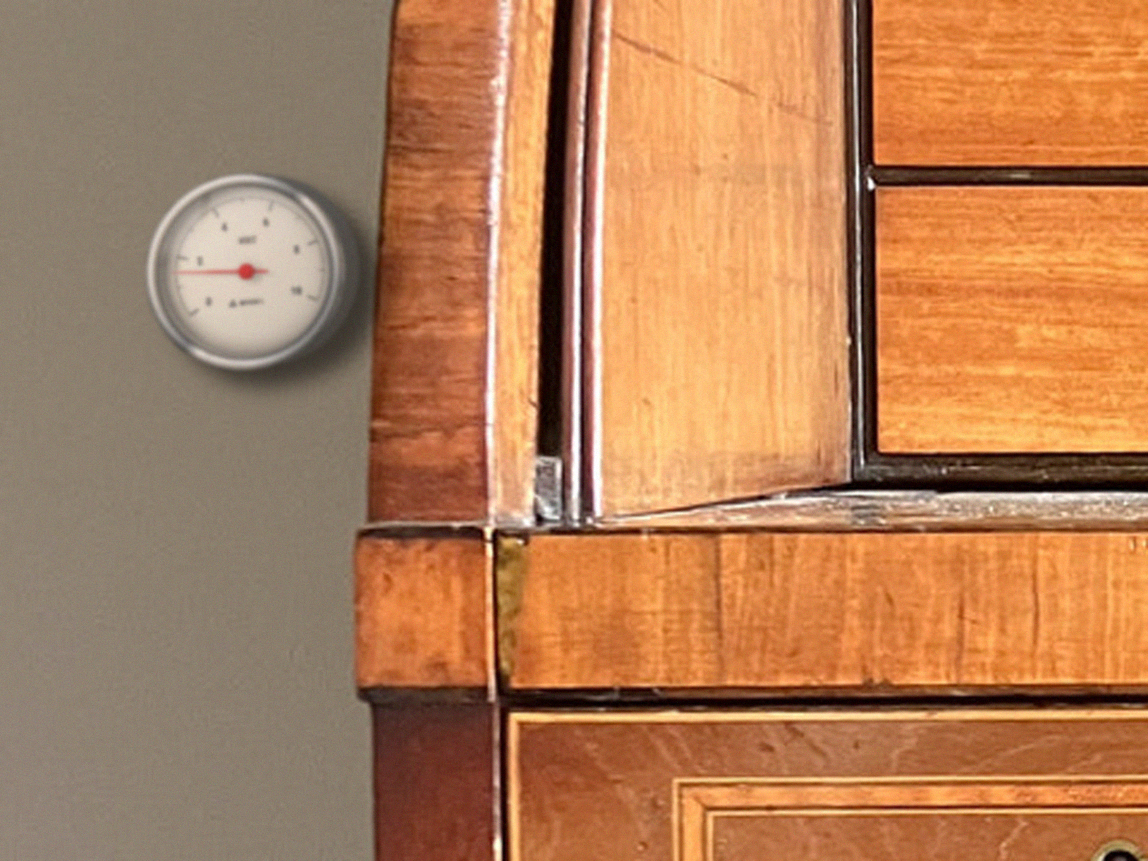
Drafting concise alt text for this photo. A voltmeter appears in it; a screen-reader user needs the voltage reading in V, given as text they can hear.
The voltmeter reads 1.5 V
